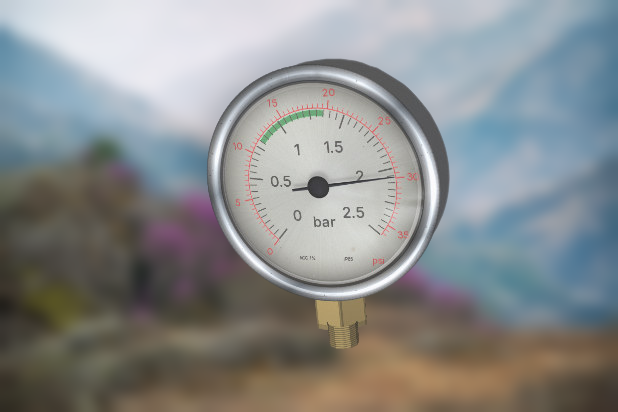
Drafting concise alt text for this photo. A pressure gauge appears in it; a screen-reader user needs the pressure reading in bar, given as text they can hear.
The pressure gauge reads 2.05 bar
